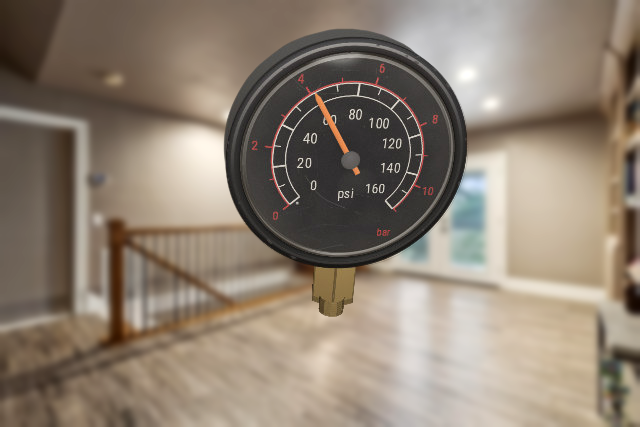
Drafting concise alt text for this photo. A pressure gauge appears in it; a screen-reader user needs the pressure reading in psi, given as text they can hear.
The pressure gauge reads 60 psi
